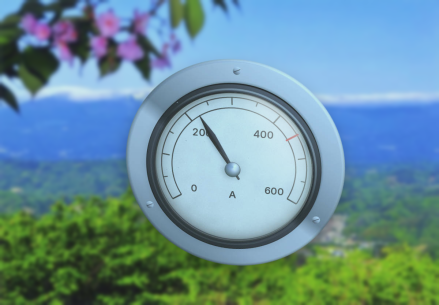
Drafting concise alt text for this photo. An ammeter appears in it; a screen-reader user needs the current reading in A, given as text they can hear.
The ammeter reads 225 A
